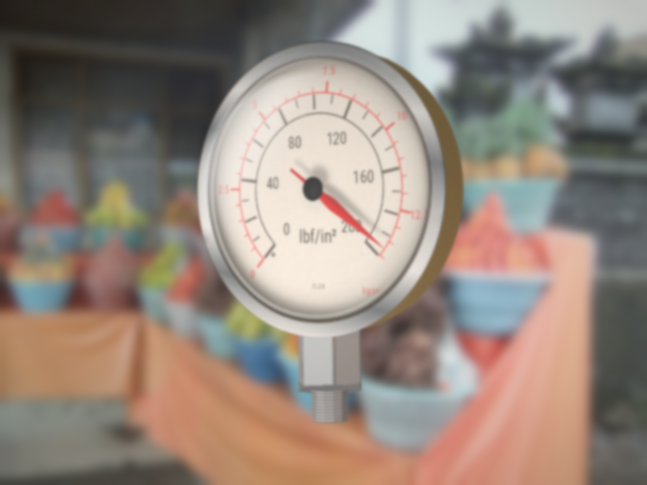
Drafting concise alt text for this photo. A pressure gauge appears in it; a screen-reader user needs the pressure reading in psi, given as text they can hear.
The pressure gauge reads 195 psi
